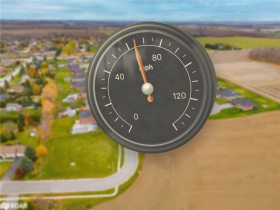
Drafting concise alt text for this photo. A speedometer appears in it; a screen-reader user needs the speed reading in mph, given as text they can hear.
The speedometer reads 65 mph
